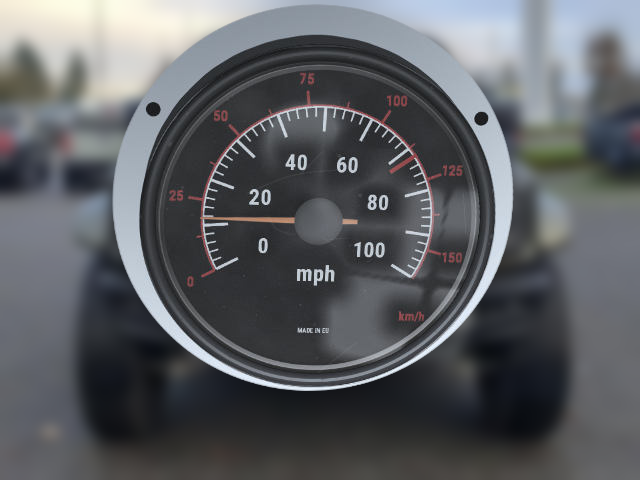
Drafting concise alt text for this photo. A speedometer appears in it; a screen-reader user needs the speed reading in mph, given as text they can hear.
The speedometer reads 12 mph
